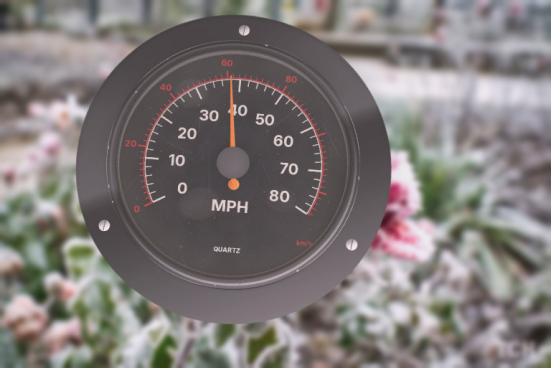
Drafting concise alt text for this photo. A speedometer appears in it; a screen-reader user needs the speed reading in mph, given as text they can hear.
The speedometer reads 38 mph
